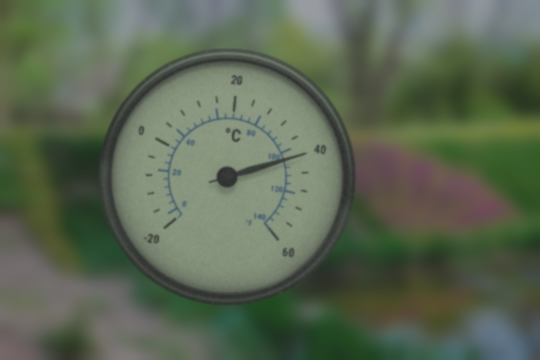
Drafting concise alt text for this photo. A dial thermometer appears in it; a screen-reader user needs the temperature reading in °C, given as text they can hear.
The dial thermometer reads 40 °C
